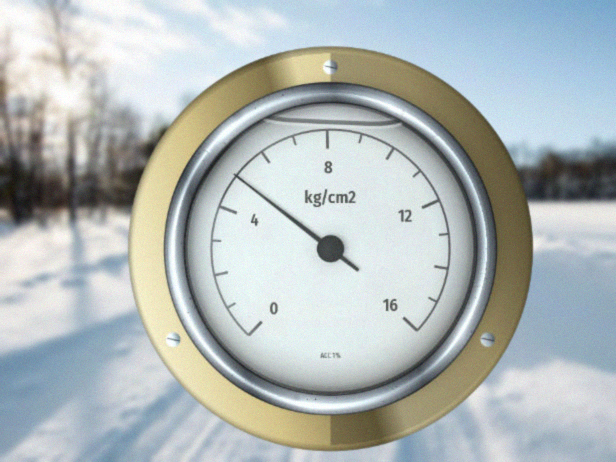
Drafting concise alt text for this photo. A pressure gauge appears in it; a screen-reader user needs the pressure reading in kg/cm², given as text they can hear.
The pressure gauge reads 5 kg/cm²
